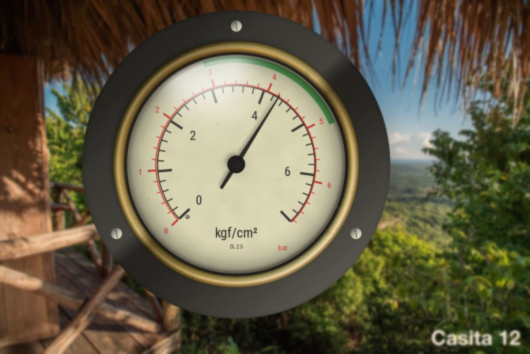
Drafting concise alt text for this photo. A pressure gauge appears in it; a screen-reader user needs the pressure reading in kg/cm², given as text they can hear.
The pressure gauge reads 4.3 kg/cm²
